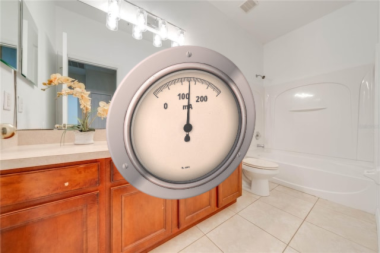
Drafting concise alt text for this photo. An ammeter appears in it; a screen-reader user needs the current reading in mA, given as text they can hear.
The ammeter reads 125 mA
